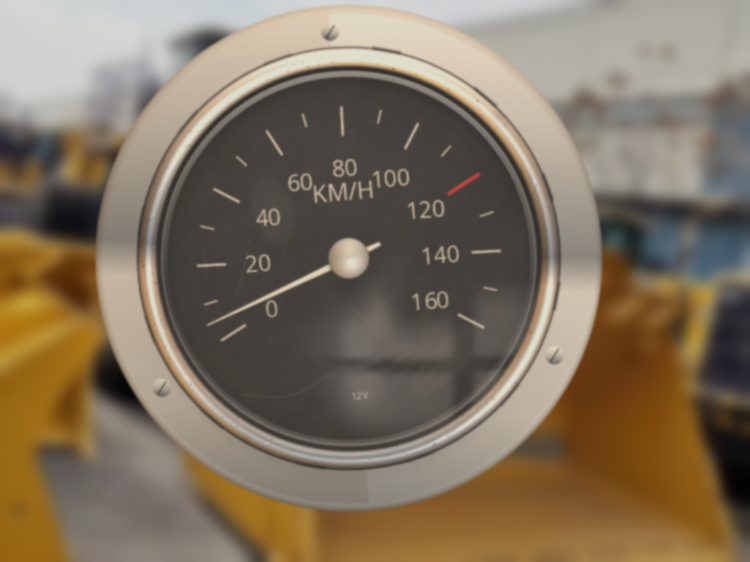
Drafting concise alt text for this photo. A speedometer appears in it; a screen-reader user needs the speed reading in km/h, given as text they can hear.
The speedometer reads 5 km/h
